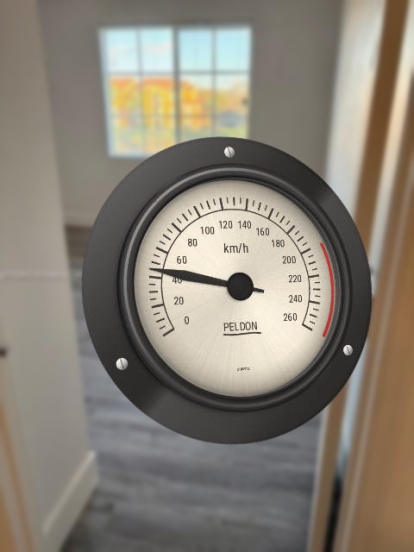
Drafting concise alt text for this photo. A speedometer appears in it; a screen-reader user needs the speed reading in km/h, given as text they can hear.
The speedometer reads 45 km/h
